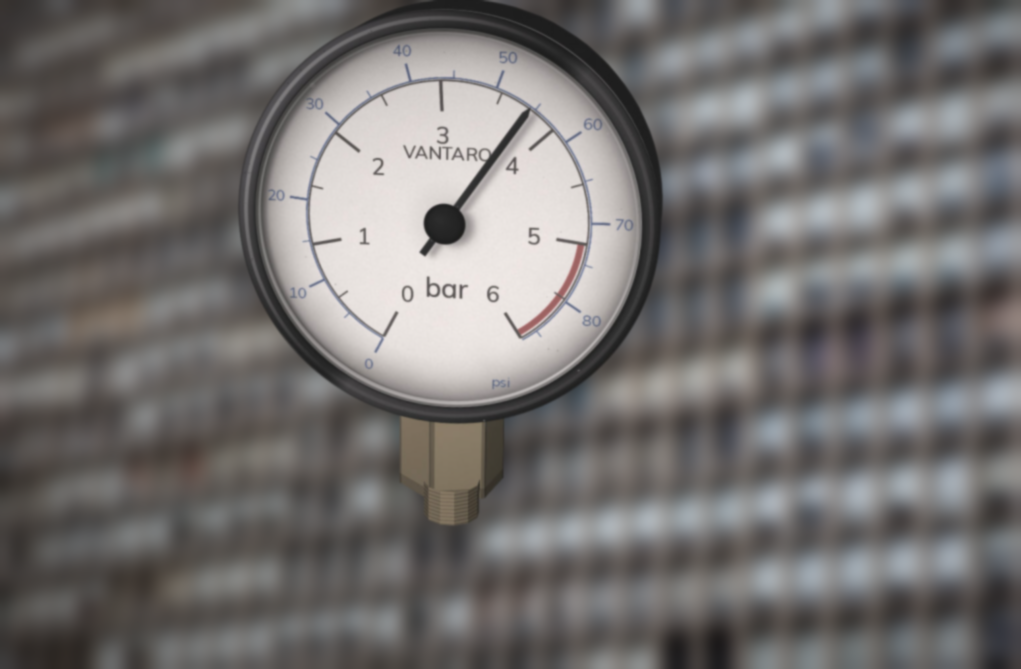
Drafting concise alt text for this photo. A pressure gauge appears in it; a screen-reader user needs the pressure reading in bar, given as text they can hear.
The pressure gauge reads 3.75 bar
